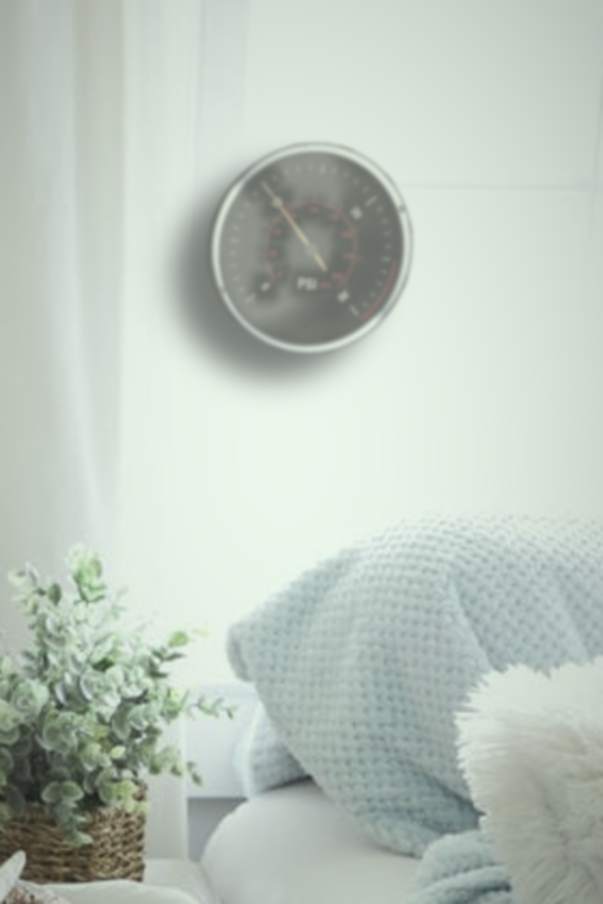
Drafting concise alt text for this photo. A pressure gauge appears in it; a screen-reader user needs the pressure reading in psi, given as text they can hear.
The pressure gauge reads 10 psi
